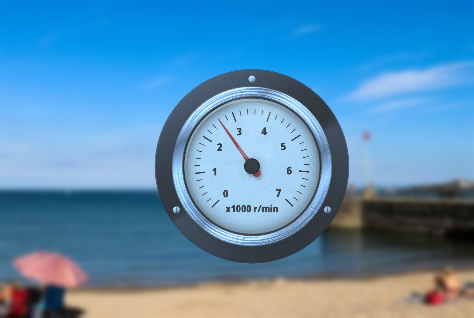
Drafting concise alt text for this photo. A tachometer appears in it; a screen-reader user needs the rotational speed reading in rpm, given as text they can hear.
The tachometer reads 2600 rpm
